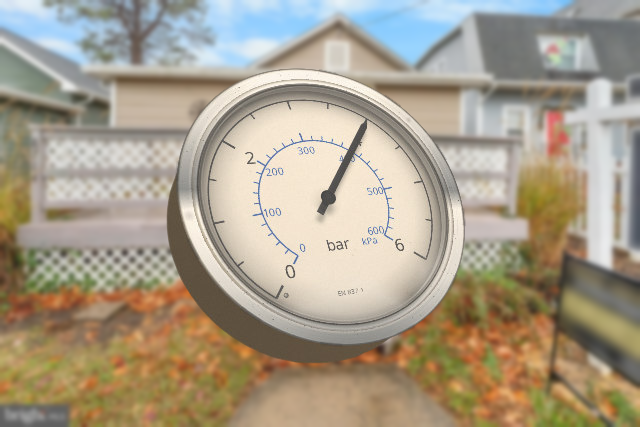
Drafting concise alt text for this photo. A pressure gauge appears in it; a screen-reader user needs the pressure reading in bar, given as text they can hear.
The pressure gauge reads 4 bar
